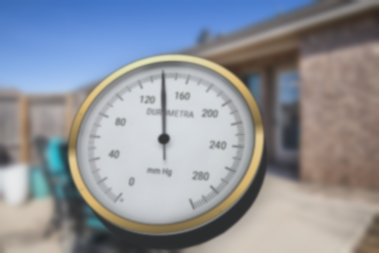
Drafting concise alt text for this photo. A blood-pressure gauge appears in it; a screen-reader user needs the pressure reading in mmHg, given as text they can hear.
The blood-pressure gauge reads 140 mmHg
